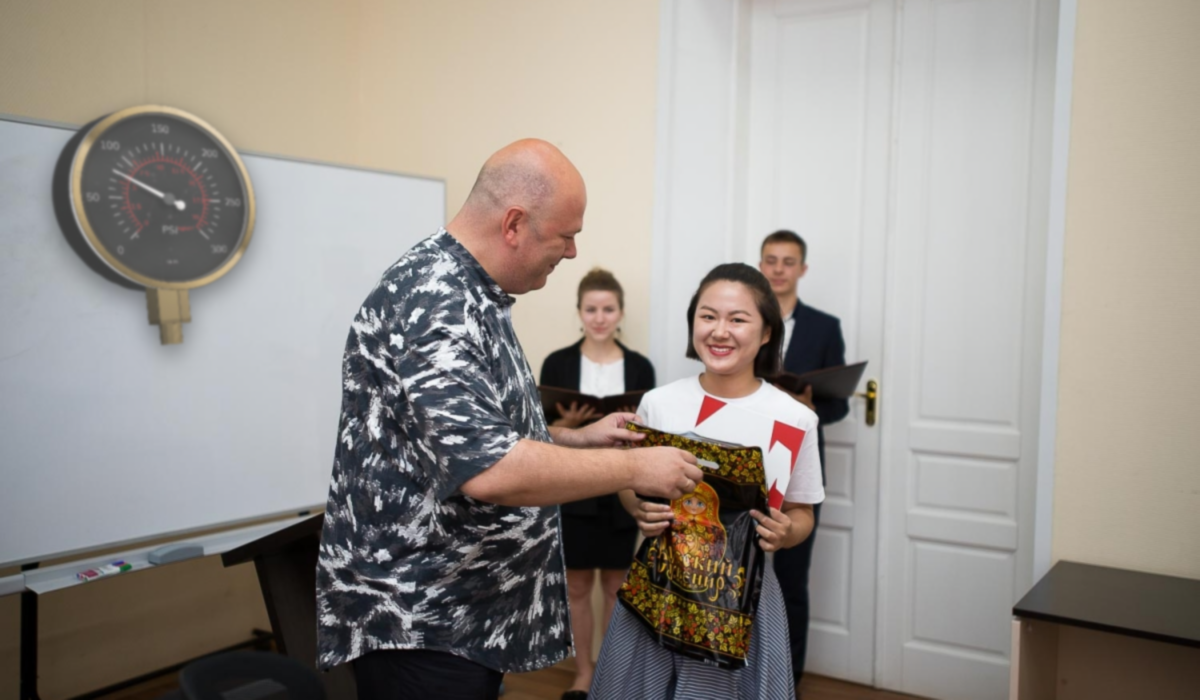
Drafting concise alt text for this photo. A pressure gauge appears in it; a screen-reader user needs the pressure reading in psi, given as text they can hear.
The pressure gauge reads 80 psi
